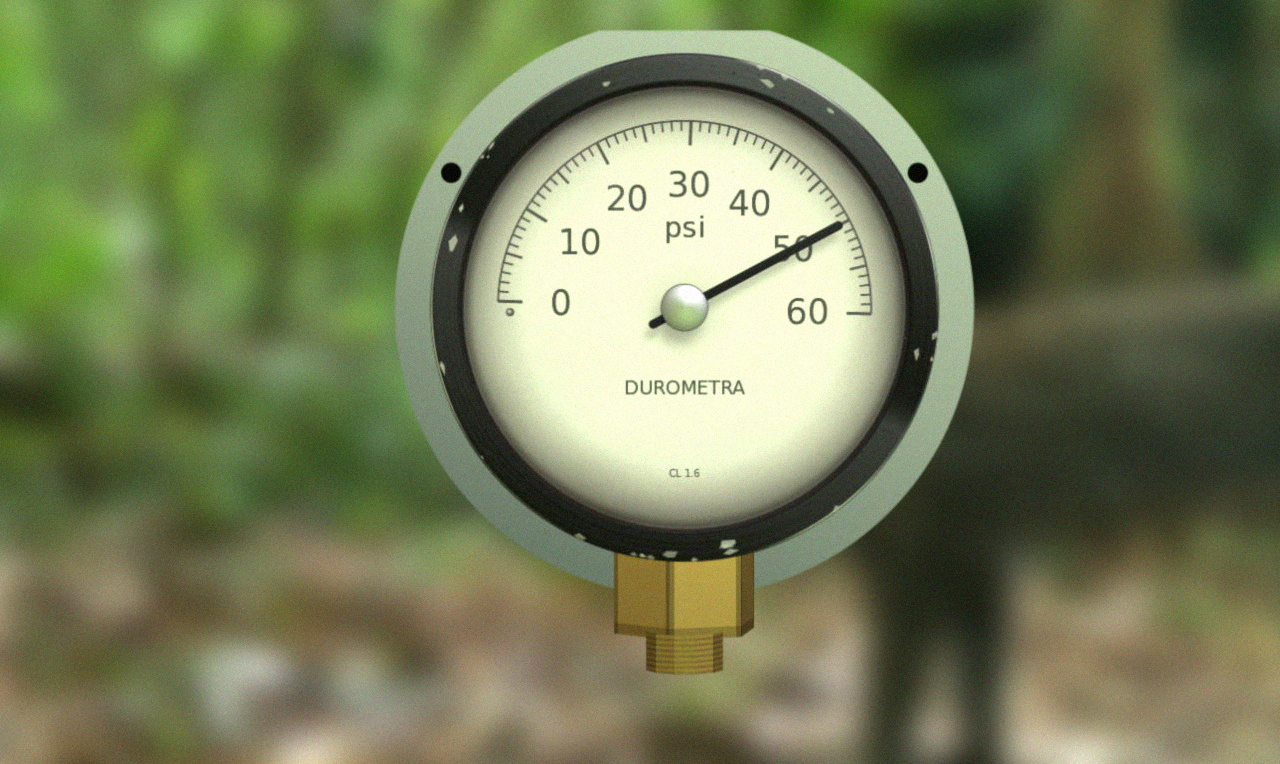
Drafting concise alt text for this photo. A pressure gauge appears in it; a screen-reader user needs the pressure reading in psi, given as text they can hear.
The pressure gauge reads 50 psi
